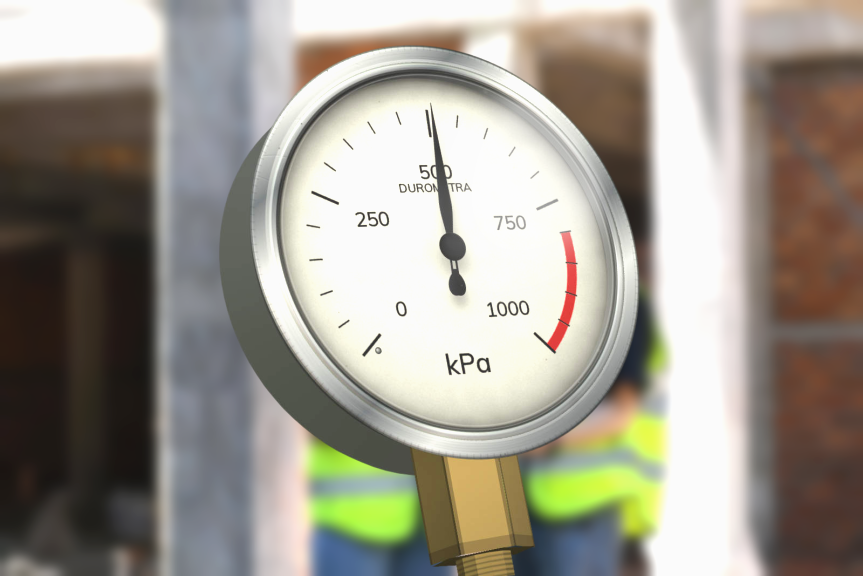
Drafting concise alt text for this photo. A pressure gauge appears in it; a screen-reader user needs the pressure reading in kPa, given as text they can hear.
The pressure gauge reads 500 kPa
